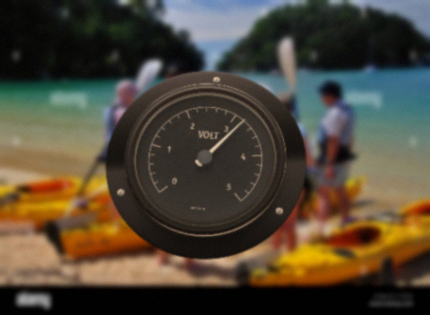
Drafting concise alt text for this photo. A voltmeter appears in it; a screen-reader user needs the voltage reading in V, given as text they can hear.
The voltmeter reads 3.2 V
